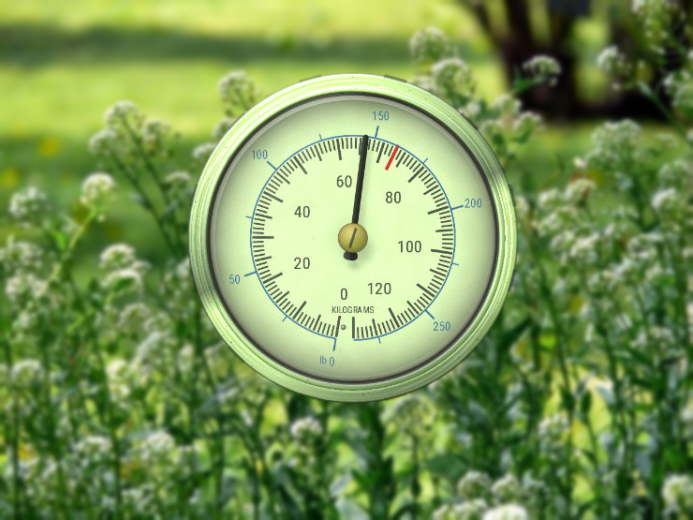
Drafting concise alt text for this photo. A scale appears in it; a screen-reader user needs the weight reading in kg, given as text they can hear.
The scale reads 66 kg
